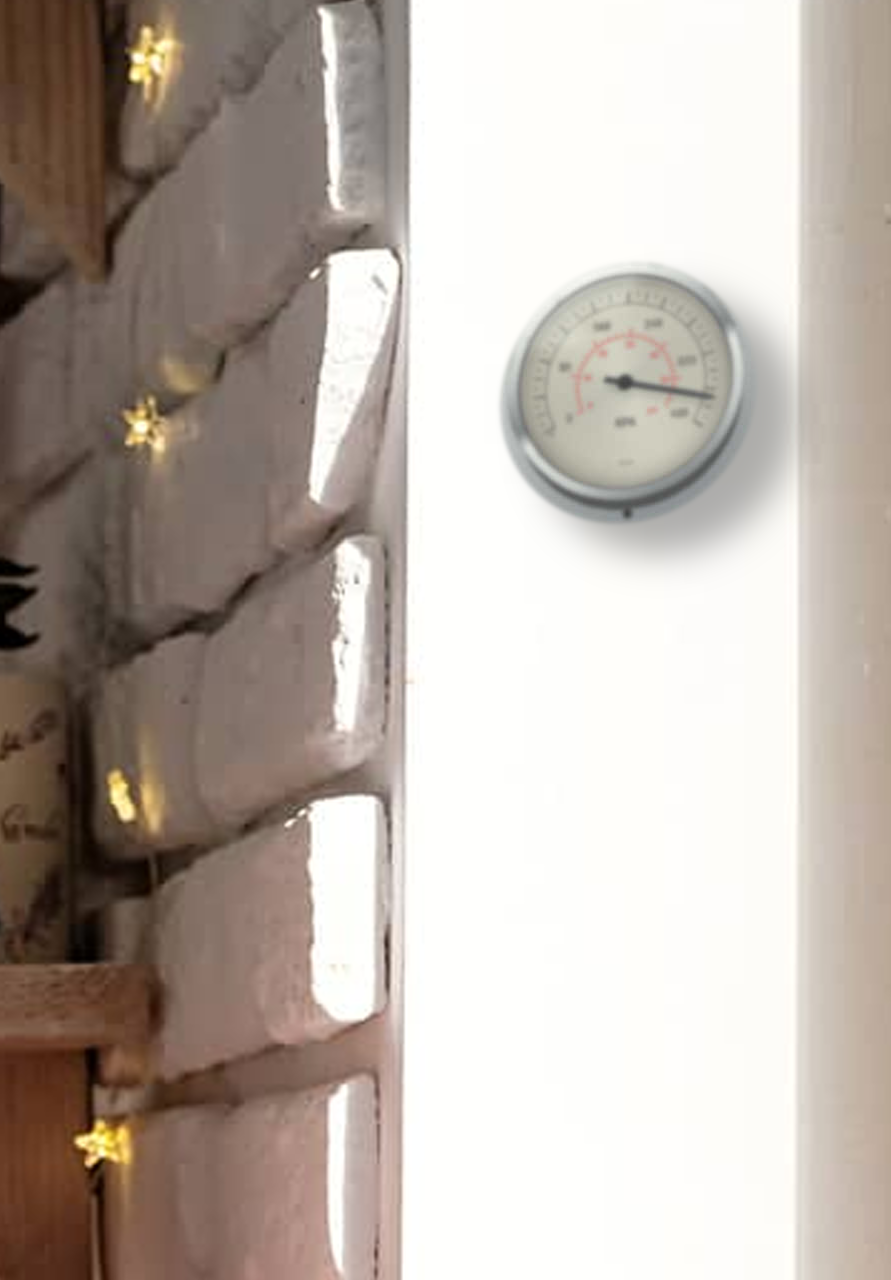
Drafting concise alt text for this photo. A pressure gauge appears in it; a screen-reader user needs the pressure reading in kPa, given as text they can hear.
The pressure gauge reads 370 kPa
